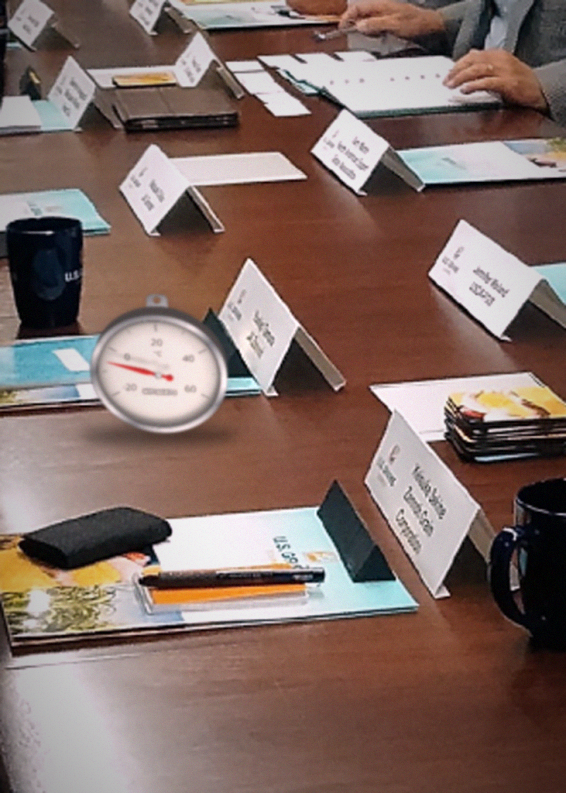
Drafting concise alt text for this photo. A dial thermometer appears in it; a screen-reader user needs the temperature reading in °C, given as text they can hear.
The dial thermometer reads -5 °C
